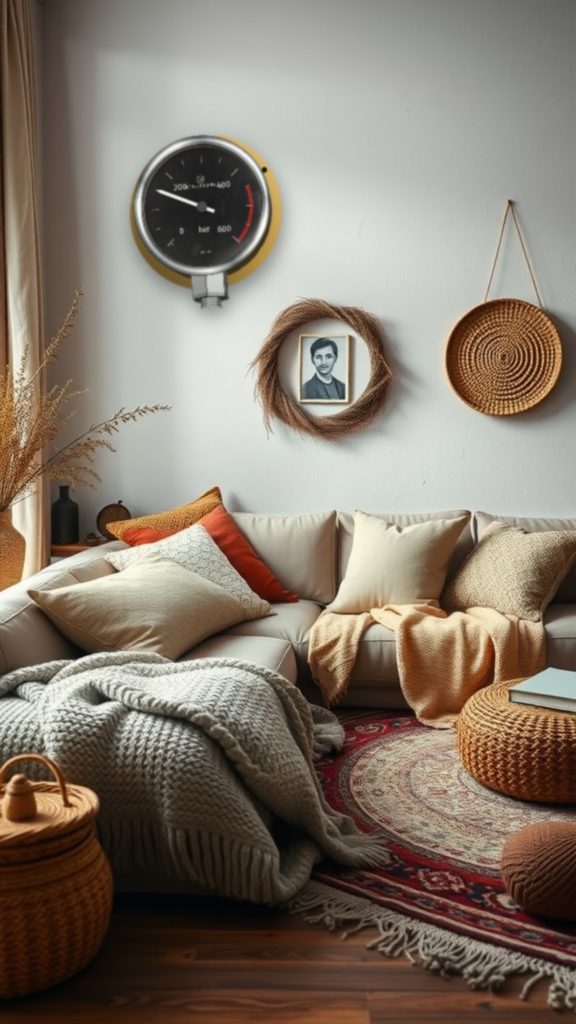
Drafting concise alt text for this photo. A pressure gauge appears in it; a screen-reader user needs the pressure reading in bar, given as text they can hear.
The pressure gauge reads 150 bar
